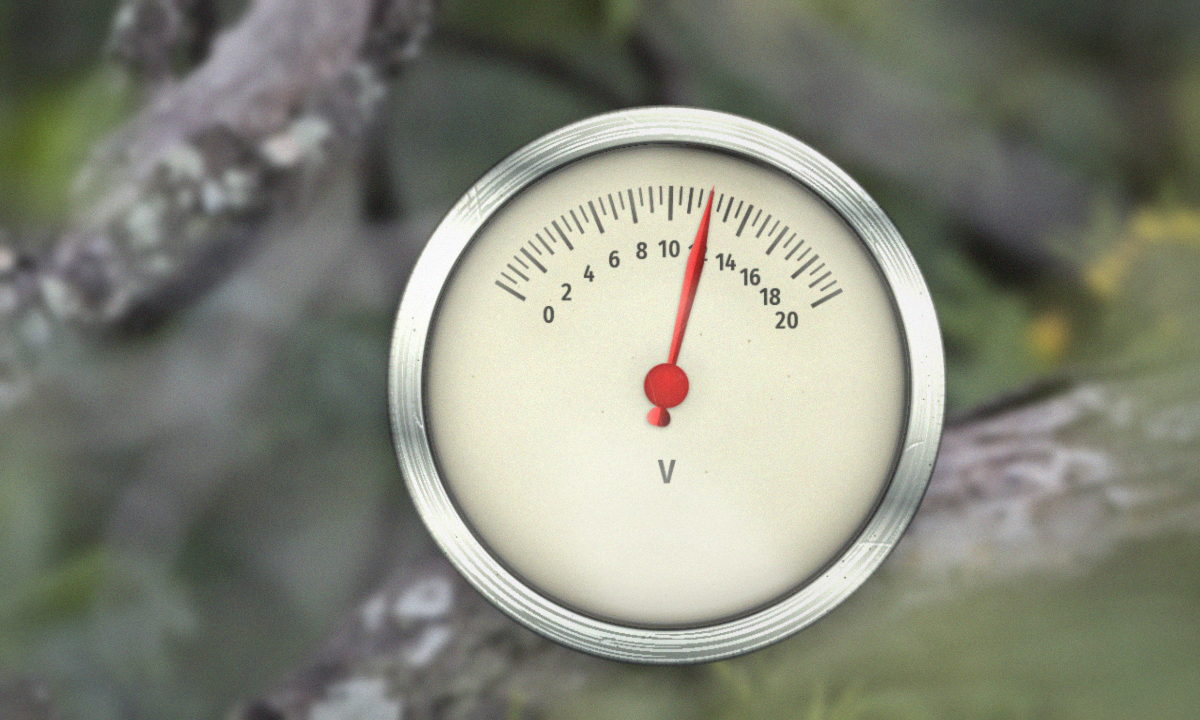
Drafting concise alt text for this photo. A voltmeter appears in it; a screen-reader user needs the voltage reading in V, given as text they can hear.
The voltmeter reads 12 V
